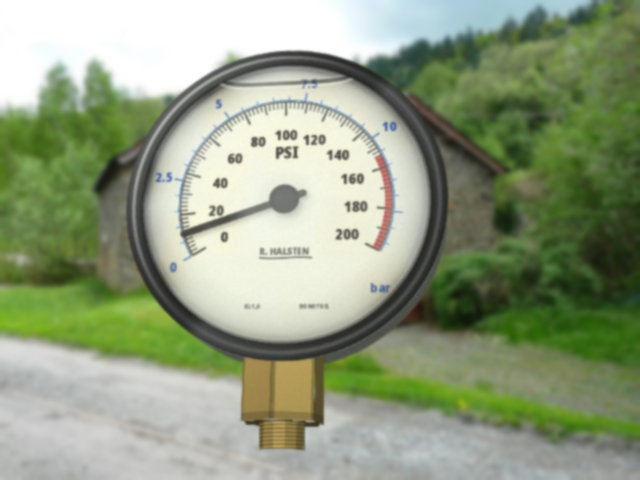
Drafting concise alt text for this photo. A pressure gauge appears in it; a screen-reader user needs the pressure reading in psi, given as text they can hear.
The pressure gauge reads 10 psi
